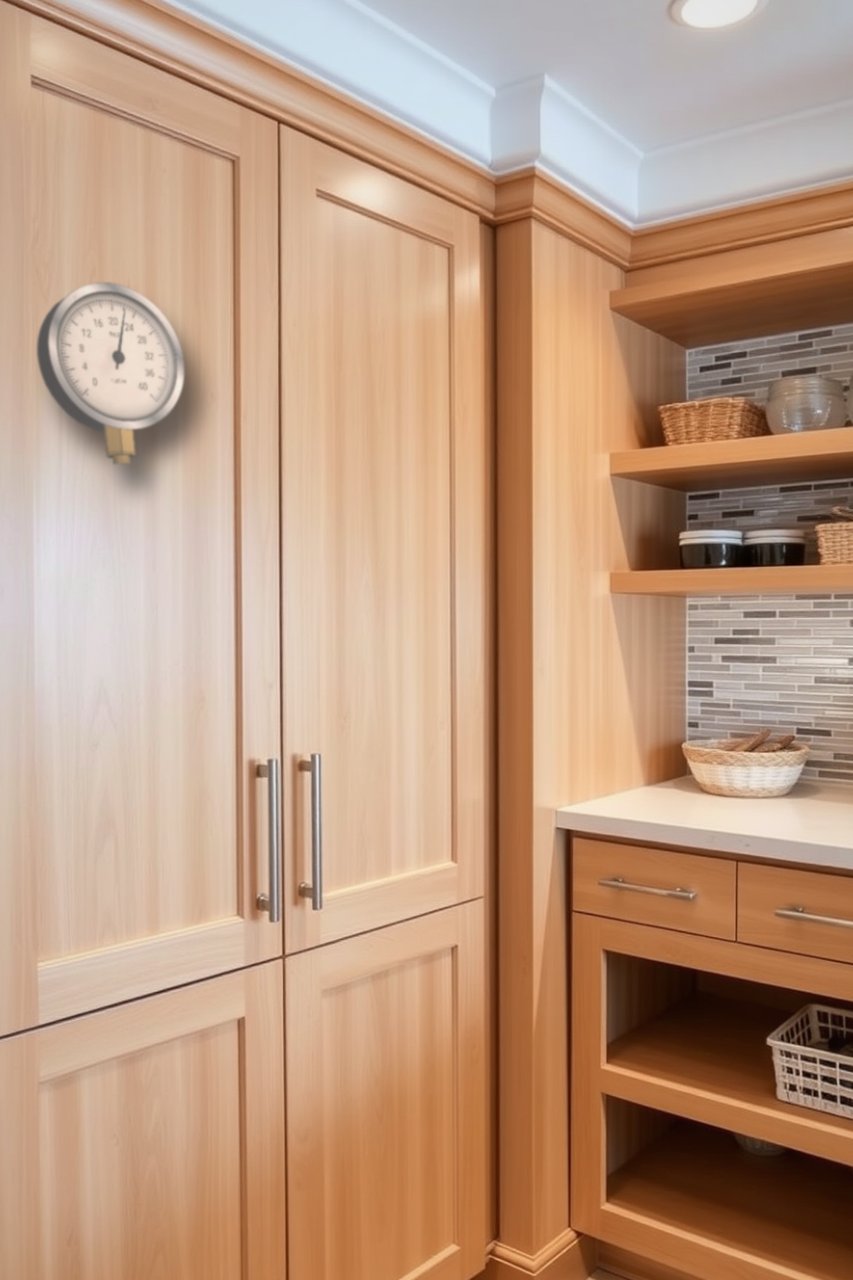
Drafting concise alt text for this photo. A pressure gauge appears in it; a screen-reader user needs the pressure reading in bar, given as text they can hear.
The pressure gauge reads 22 bar
